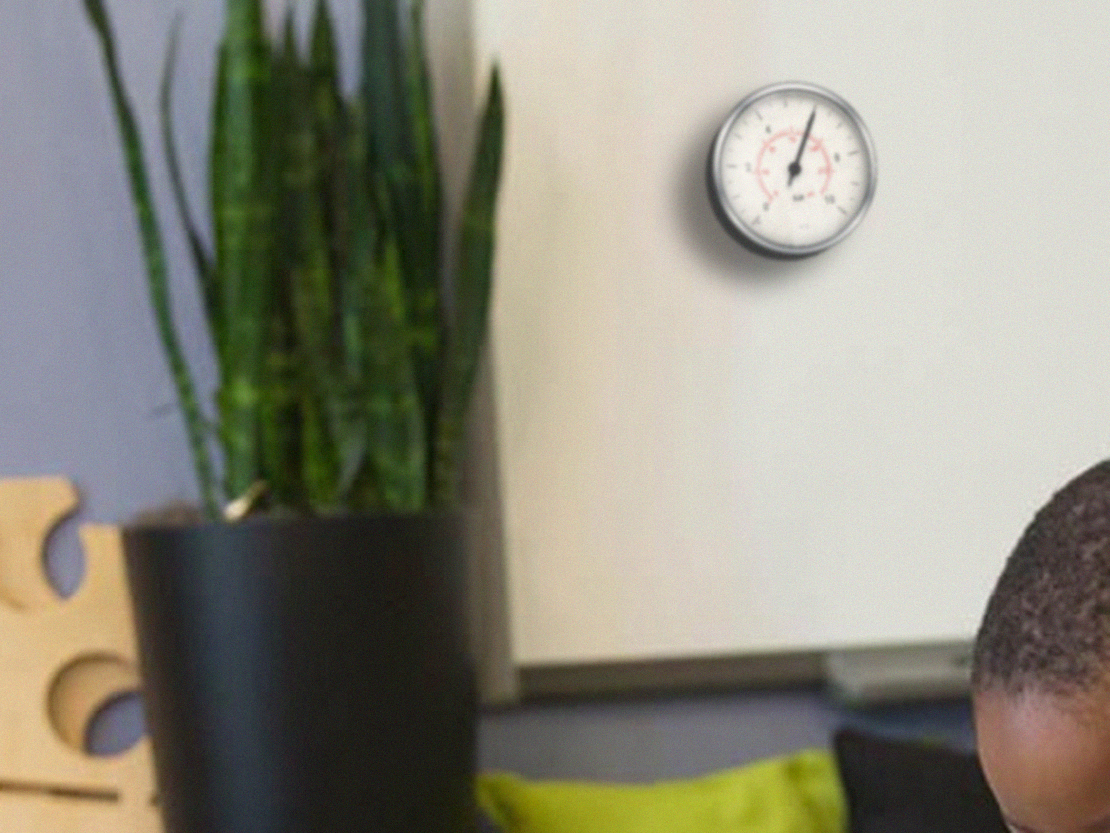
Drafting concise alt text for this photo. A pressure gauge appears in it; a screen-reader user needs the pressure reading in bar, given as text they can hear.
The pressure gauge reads 6 bar
